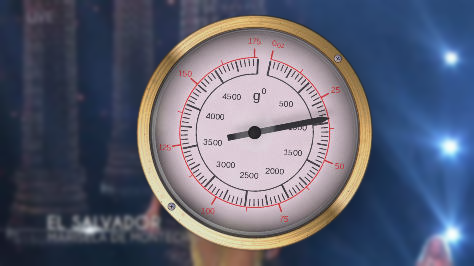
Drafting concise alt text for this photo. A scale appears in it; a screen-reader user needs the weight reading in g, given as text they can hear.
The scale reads 950 g
